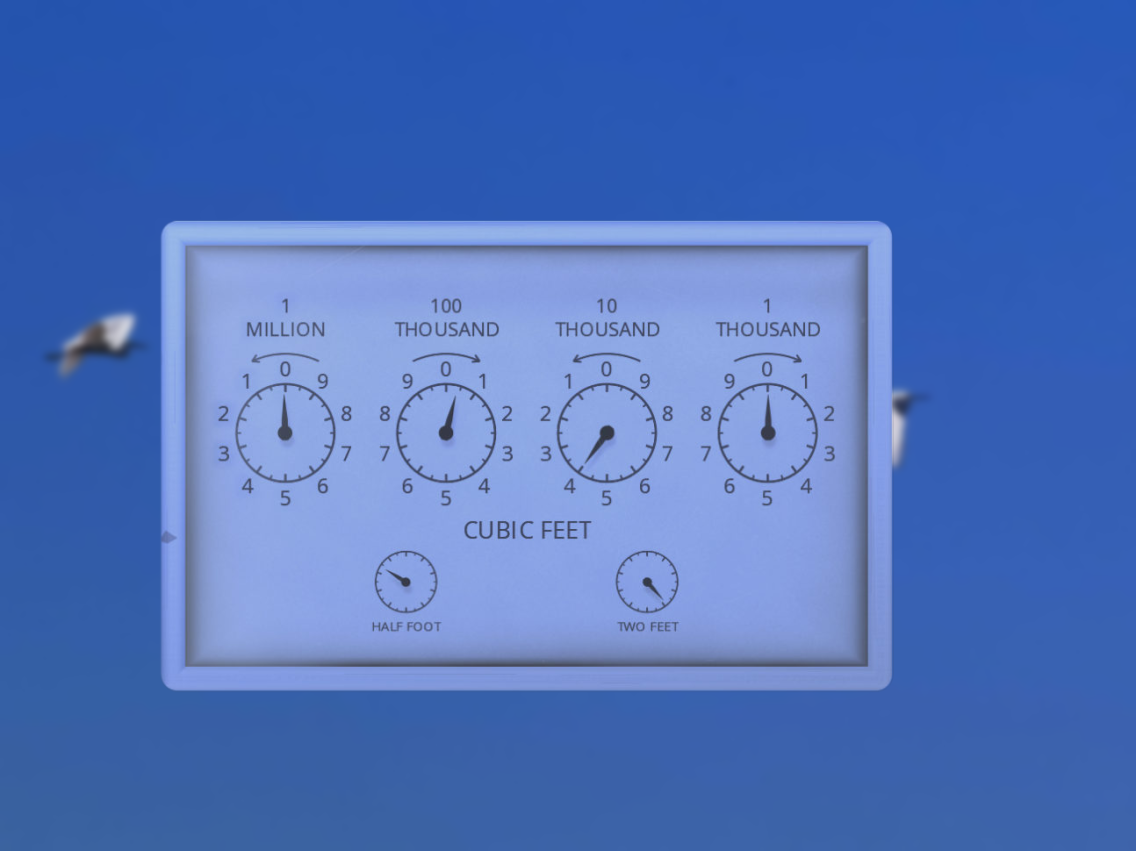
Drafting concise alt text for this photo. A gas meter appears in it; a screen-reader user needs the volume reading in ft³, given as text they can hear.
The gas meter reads 4000 ft³
